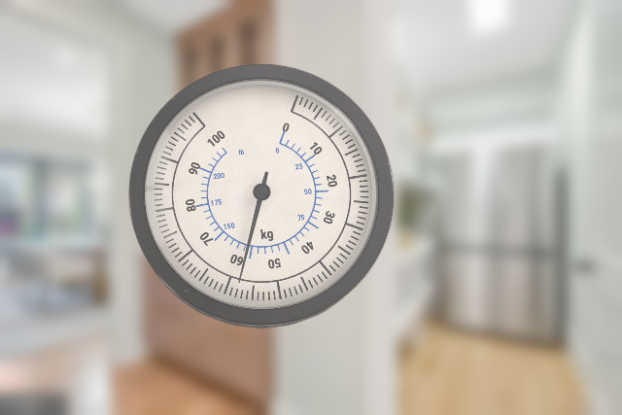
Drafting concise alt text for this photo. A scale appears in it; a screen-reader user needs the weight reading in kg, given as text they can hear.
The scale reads 58 kg
